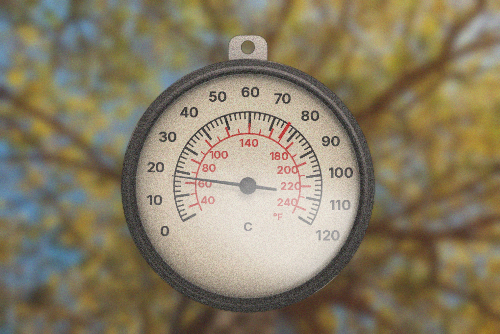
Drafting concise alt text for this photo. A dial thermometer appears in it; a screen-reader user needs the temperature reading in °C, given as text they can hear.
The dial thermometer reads 18 °C
